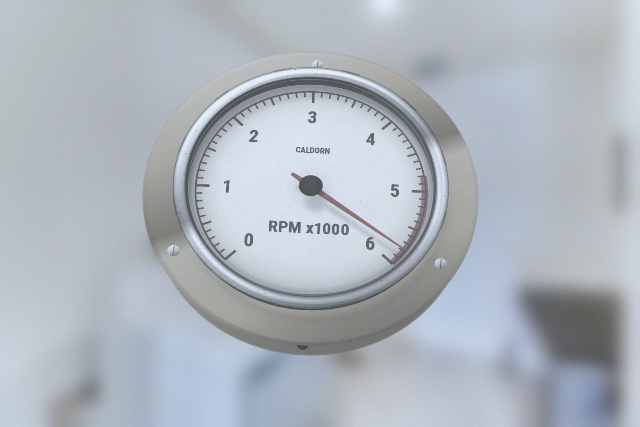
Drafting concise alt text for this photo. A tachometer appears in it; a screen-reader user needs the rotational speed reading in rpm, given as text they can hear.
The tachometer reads 5800 rpm
